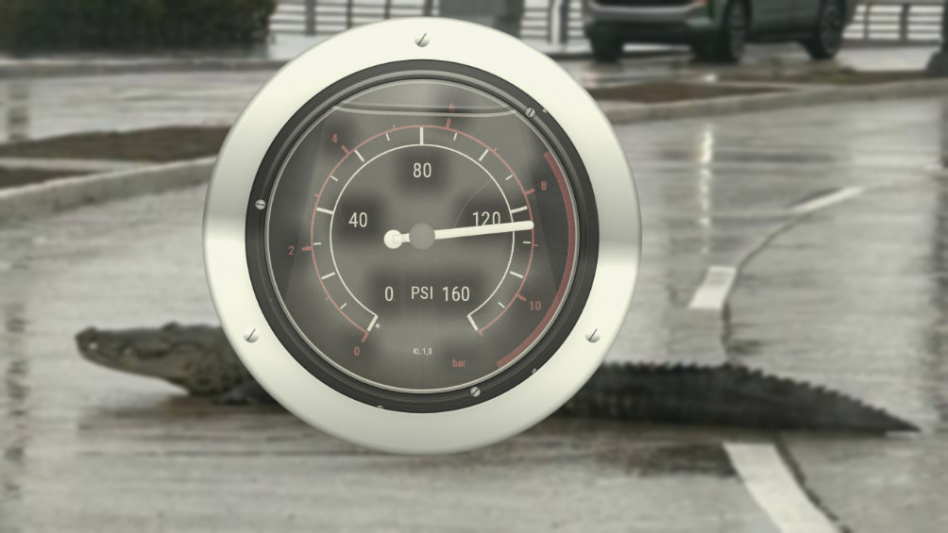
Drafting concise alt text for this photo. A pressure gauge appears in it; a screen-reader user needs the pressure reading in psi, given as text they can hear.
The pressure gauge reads 125 psi
